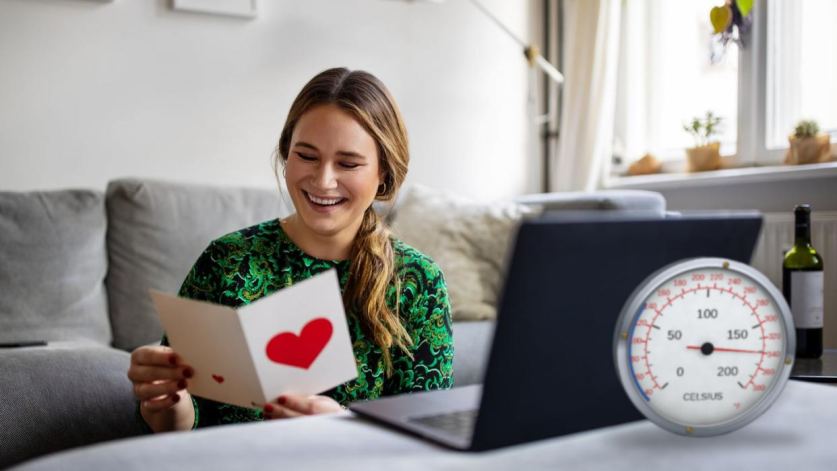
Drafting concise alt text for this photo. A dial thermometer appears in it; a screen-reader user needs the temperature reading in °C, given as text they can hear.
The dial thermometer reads 170 °C
